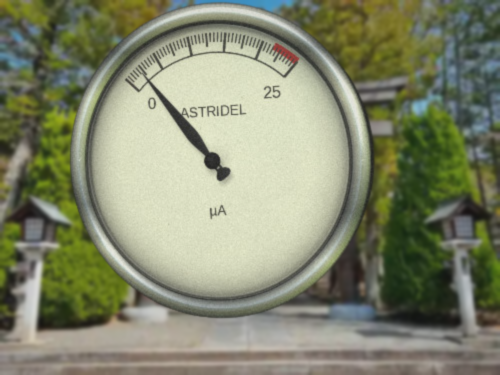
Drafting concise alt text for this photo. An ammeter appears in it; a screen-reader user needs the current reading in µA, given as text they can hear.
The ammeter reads 2.5 µA
